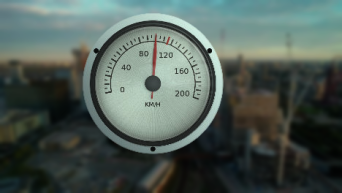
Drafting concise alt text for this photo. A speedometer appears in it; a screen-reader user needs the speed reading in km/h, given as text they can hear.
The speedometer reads 100 km/h
